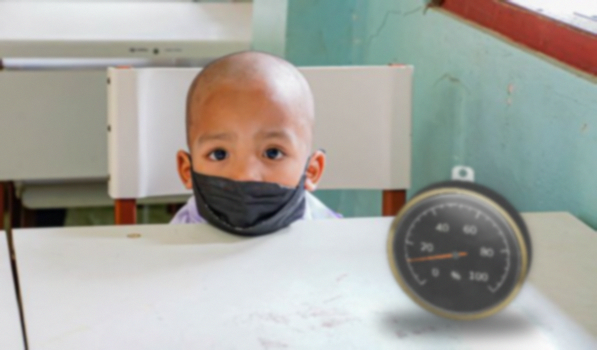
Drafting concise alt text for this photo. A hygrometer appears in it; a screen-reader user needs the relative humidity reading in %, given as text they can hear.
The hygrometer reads 12 %
